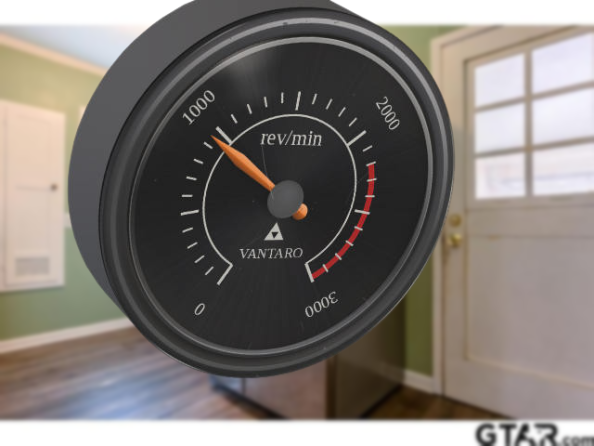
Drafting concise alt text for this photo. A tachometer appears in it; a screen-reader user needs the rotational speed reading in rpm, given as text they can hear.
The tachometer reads 950 rpm
